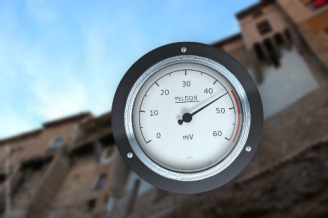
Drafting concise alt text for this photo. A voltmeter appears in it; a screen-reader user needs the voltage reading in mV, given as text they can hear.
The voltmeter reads 45 mV
